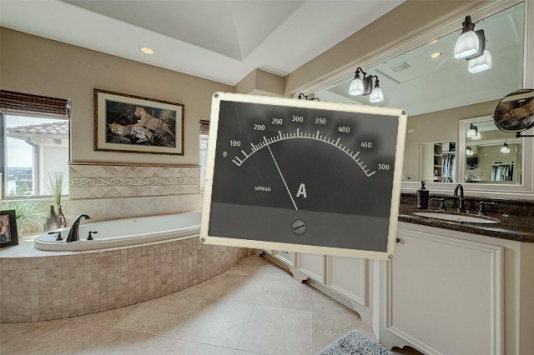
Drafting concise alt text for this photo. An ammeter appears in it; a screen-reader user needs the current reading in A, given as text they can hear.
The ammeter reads 200 A
